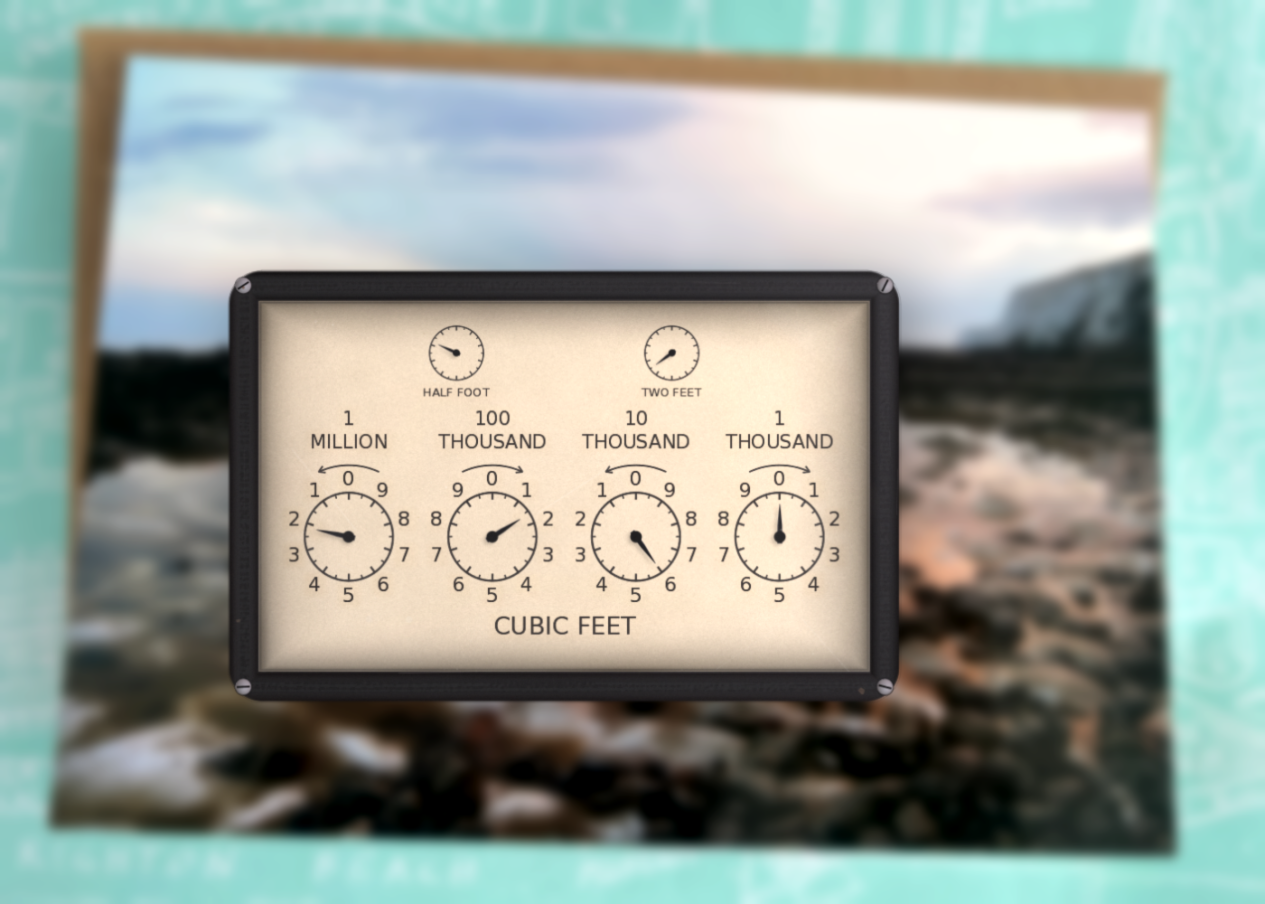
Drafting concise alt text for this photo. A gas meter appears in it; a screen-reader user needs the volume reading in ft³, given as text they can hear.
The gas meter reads 216000 ft³
